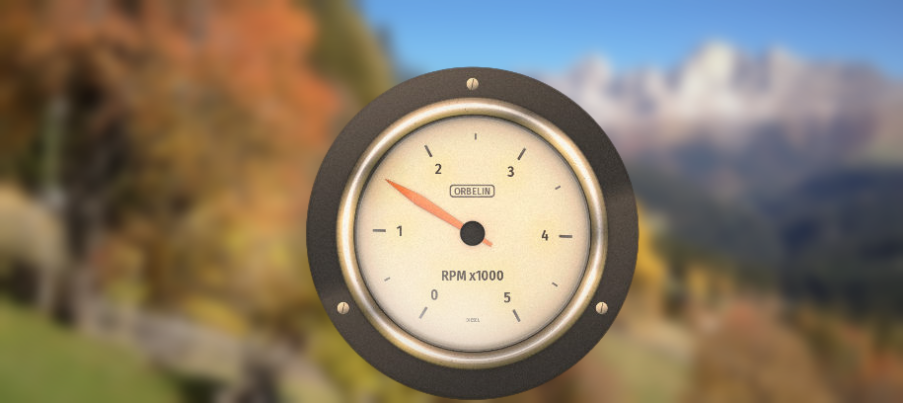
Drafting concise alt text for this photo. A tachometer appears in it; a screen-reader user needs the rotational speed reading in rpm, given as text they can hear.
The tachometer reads 1500 rpm
